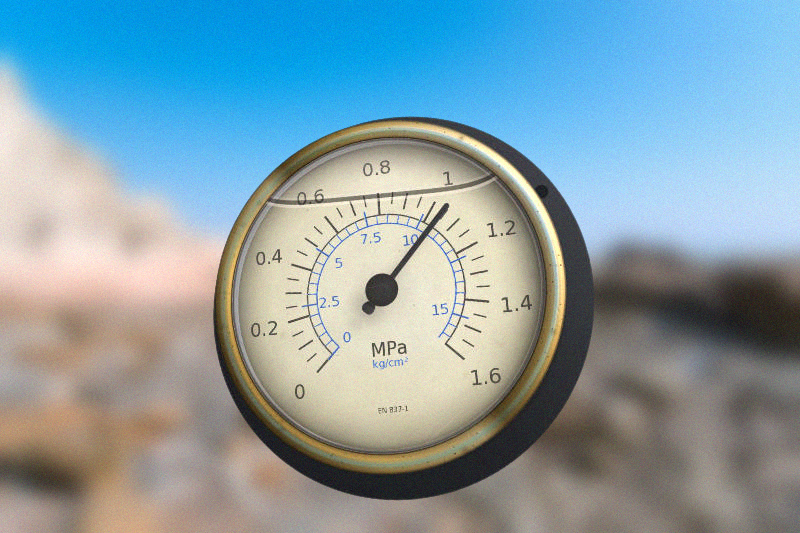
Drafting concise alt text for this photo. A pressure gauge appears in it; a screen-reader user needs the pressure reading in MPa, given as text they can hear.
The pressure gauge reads 1.05 MPa
